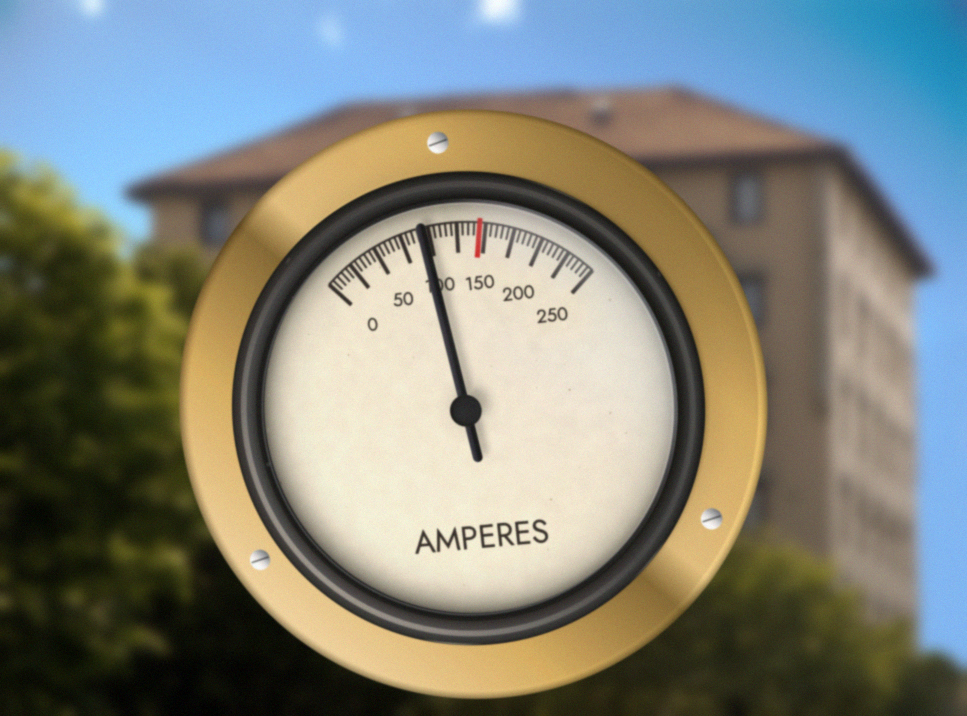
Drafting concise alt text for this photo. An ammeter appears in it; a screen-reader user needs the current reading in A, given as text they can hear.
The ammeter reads 95 A
